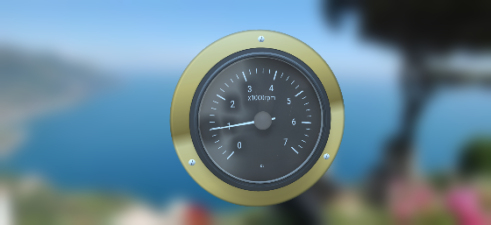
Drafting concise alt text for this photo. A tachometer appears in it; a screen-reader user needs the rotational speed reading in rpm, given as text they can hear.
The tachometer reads 1000 rpm
